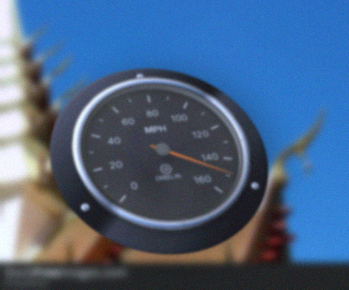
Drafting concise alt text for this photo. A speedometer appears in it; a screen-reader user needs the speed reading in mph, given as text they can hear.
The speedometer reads 150 mph
